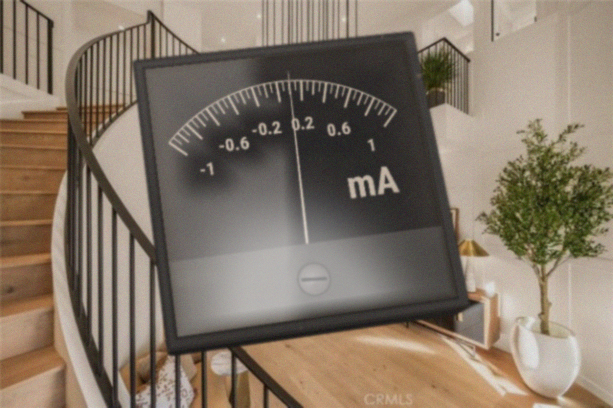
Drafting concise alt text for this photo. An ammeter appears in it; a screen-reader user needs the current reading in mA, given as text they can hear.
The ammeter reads 0.1 mA
